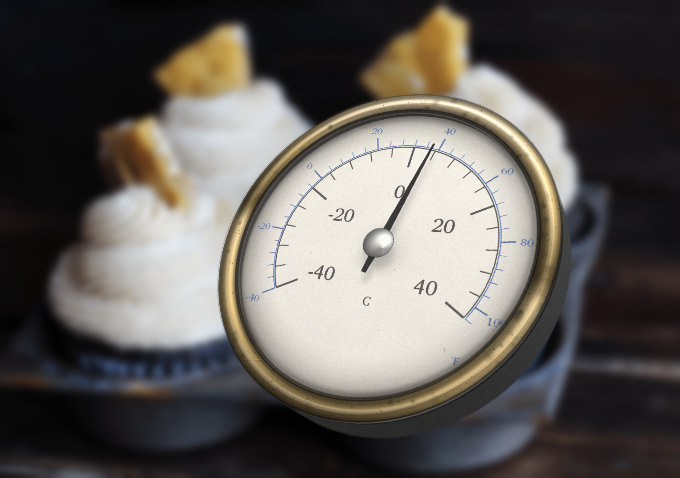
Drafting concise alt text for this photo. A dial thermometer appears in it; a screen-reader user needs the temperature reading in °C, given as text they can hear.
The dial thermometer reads 4 °C
